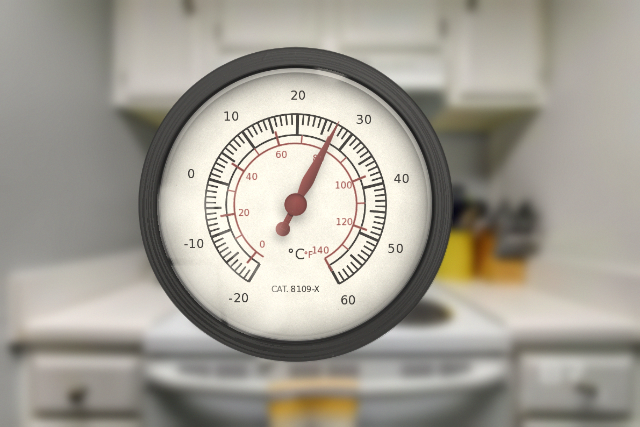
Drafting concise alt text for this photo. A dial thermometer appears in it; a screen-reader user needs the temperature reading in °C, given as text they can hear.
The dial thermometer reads 27 °C
